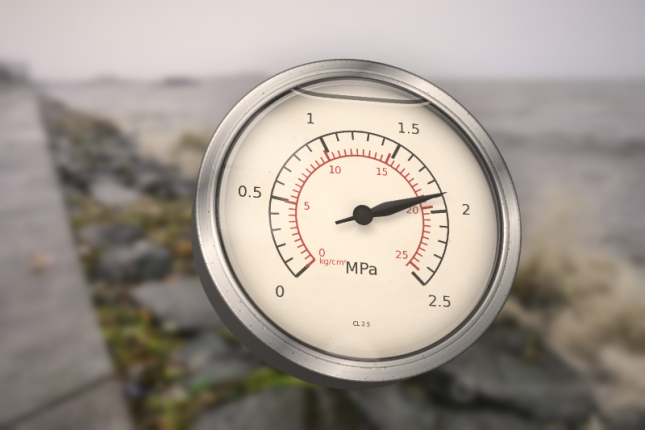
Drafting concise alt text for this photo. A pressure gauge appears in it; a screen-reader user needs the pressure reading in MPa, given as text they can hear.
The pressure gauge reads 1.9 MPa
